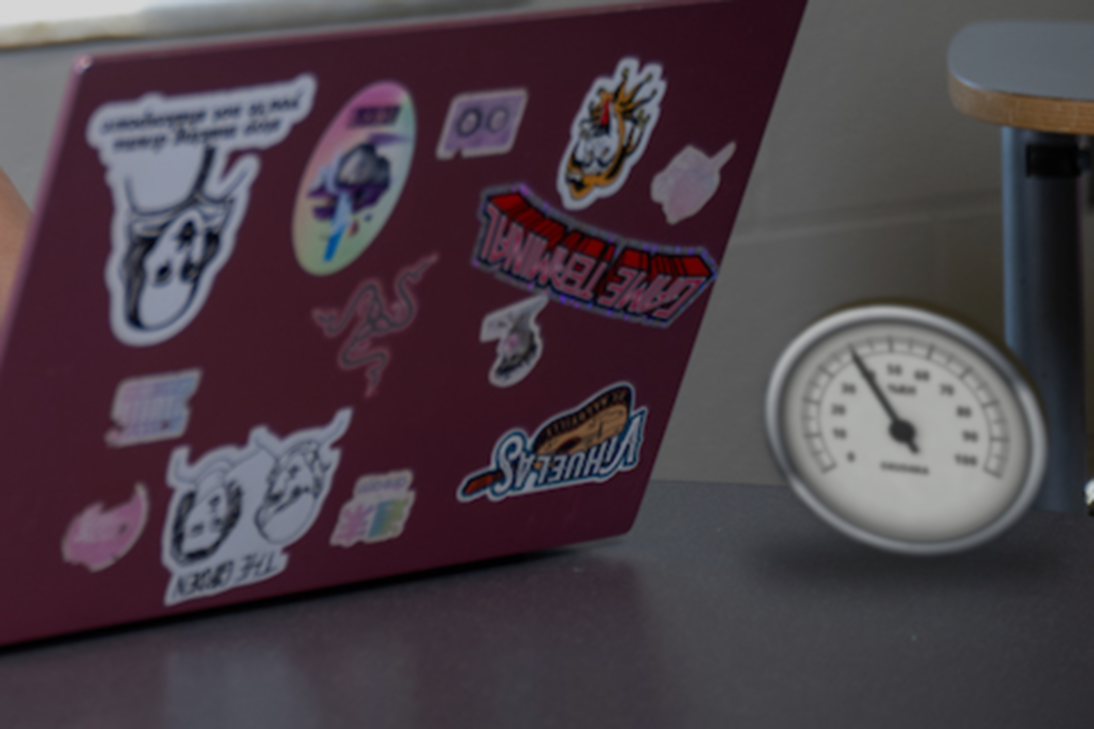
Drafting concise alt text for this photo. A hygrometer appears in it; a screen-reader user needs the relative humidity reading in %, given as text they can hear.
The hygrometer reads 40 %
